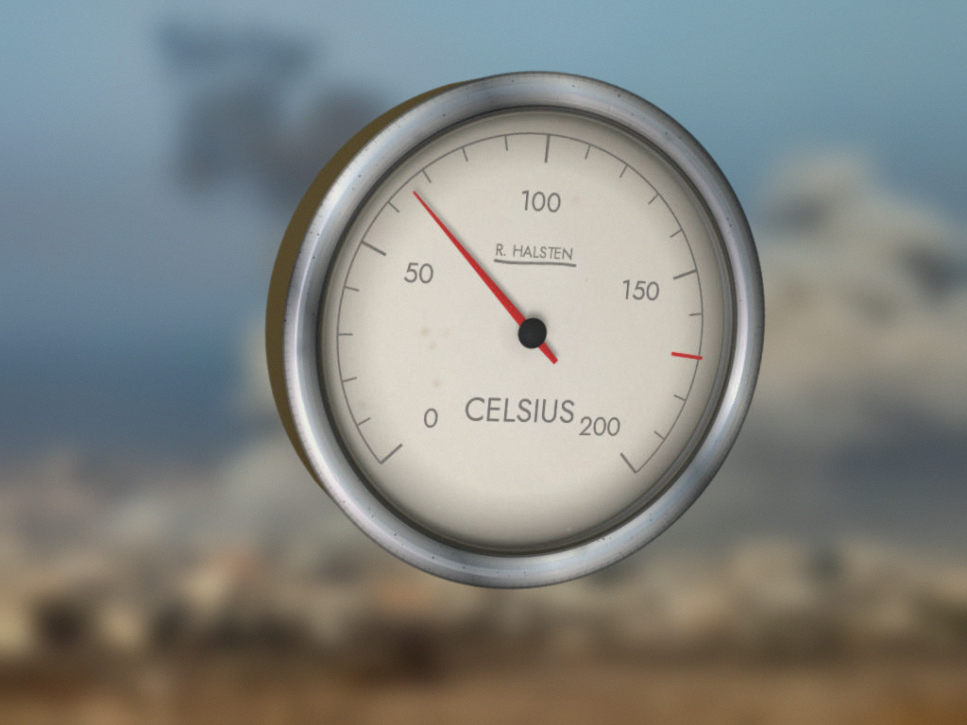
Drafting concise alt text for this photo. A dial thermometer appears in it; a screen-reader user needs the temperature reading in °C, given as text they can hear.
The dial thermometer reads 65 °C
